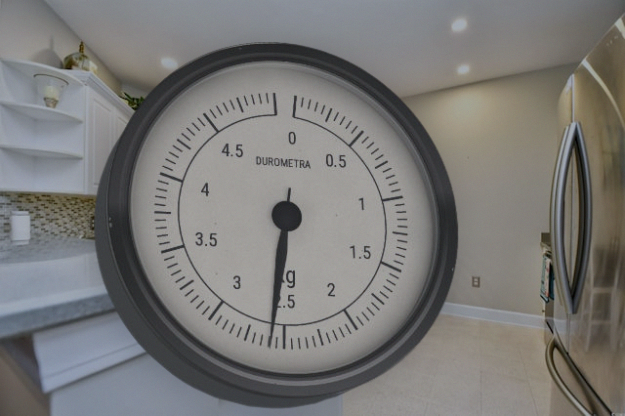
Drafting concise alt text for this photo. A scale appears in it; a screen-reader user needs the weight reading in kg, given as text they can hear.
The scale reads 2.6 kg
